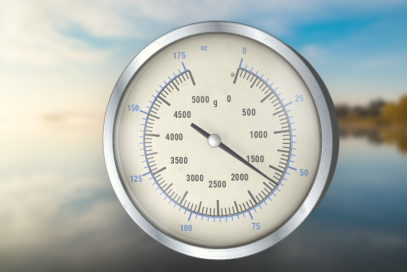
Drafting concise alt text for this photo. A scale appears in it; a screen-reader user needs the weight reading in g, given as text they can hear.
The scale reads 1650 g
